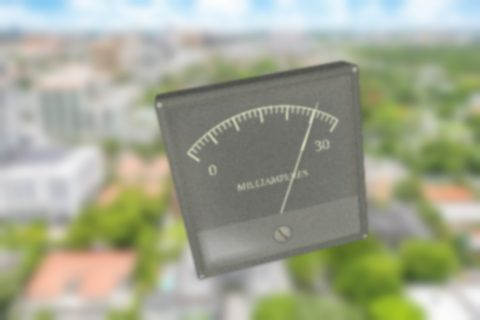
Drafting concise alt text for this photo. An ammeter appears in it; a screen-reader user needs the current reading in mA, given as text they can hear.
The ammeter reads 25 mA
